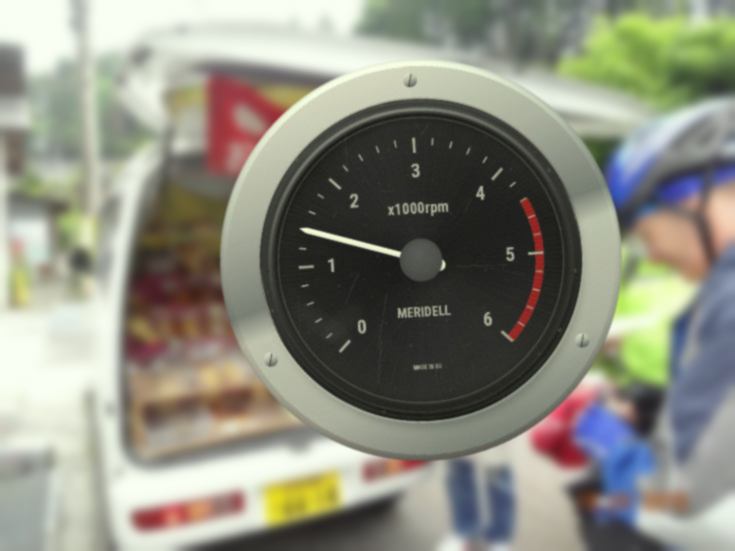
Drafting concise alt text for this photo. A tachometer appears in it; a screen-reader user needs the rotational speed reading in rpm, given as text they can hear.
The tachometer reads 1400 rpm
